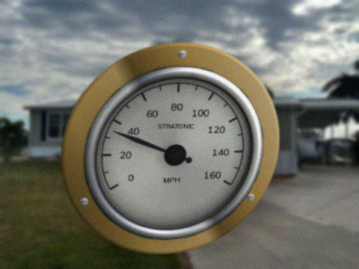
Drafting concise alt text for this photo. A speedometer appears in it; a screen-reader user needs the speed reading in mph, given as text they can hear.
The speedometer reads 35 mph
